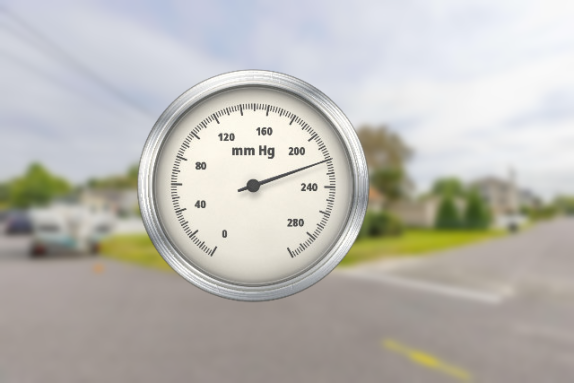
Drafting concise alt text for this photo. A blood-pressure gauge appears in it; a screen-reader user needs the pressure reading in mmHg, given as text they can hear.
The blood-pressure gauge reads 220 mmHg
